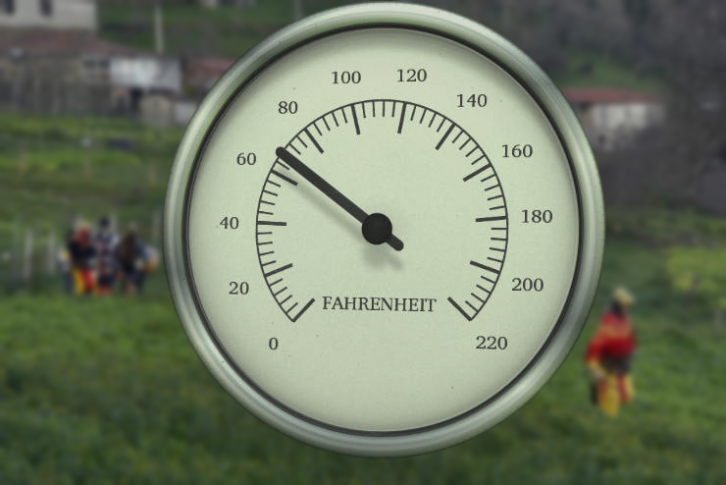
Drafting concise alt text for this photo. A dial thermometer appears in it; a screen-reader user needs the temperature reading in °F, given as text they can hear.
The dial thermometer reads 68 °F
